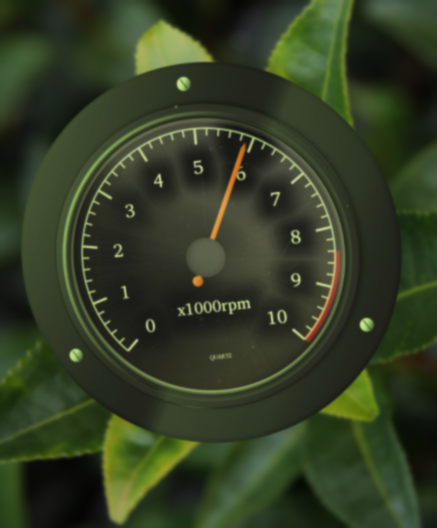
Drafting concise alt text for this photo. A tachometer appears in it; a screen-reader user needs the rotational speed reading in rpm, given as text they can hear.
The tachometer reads 5900 rpm
